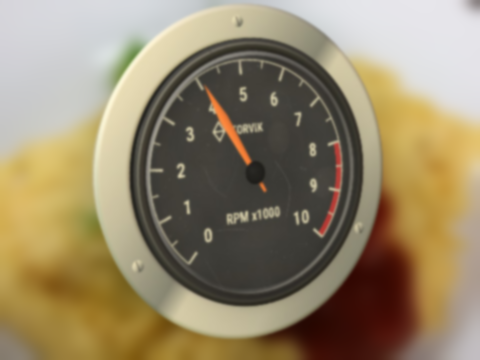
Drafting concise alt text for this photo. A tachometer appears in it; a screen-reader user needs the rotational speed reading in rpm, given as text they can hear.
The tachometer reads 4000 rpm
